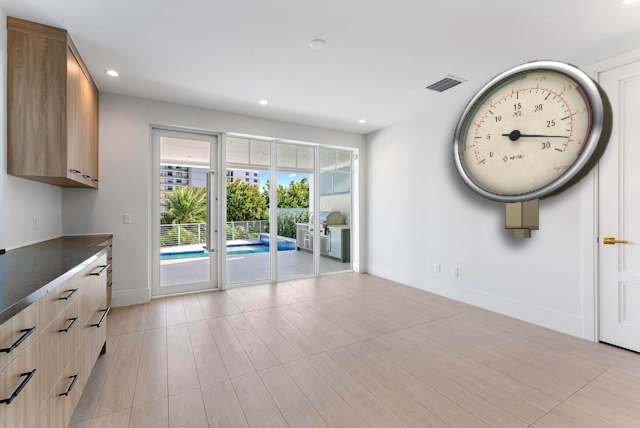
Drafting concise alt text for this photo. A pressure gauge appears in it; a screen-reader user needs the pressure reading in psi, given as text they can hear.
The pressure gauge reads 28 psi
